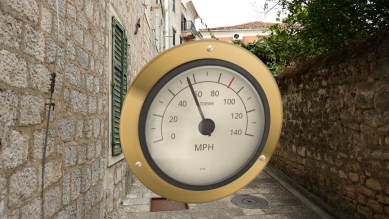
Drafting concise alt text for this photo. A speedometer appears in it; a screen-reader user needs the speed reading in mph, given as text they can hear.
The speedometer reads 55 mph
